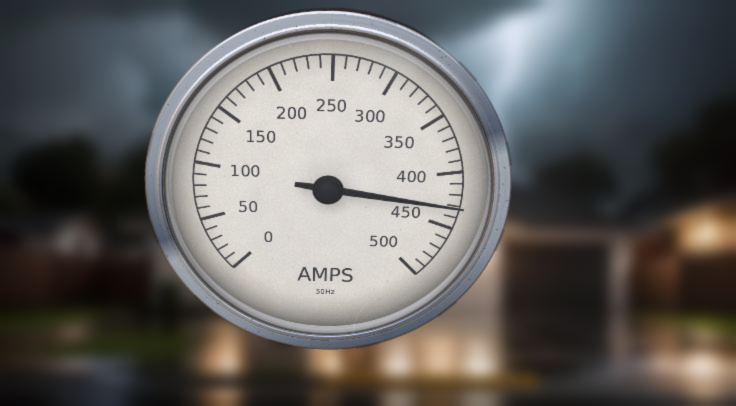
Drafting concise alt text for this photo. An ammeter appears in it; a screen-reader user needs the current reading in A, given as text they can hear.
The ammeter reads 430 A
